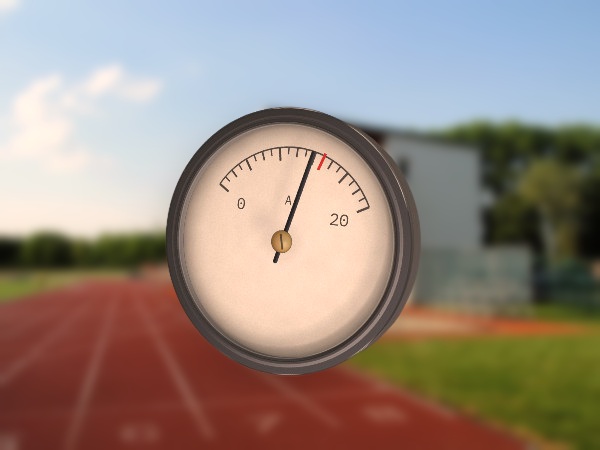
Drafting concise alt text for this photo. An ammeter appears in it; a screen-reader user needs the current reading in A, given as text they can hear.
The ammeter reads 12 A
